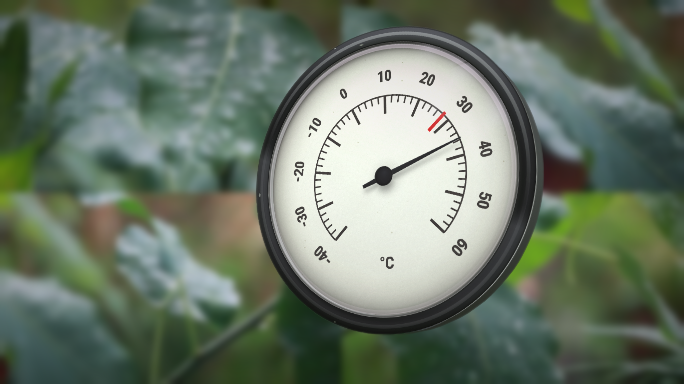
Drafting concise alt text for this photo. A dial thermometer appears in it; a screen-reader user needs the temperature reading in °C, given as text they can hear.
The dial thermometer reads 36 °C
